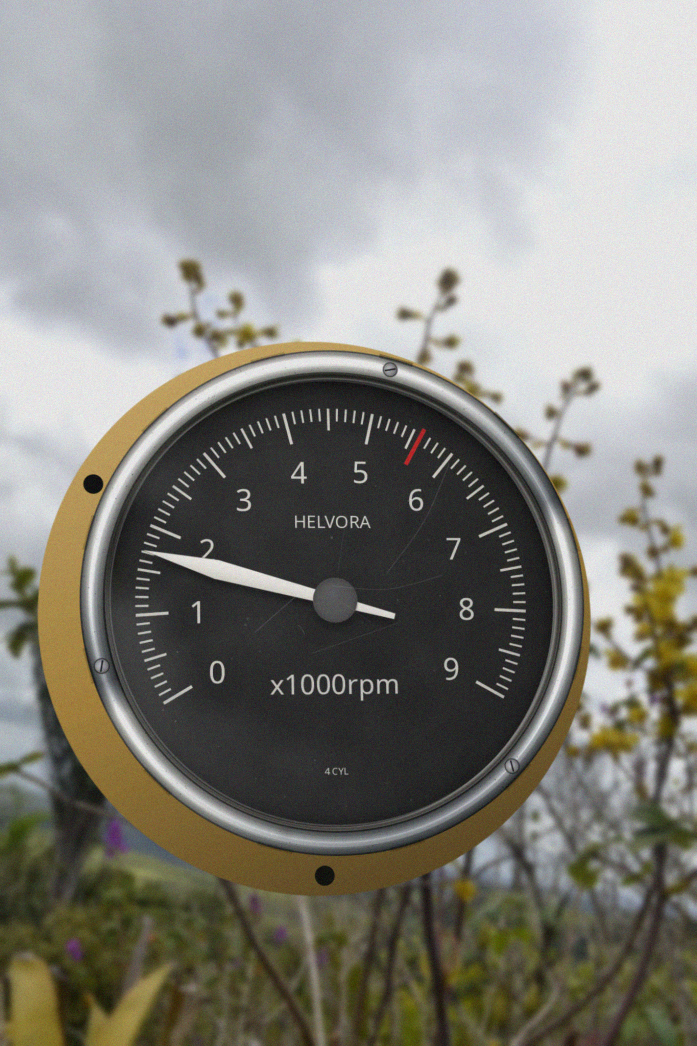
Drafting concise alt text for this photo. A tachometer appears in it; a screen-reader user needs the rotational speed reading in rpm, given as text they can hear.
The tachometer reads 1700 rpm
